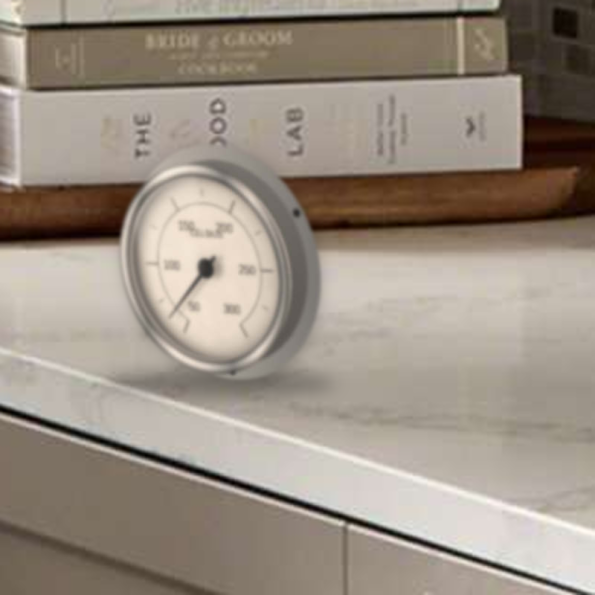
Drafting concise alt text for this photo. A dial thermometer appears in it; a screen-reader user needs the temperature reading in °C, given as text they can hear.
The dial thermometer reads 62.5 °C
